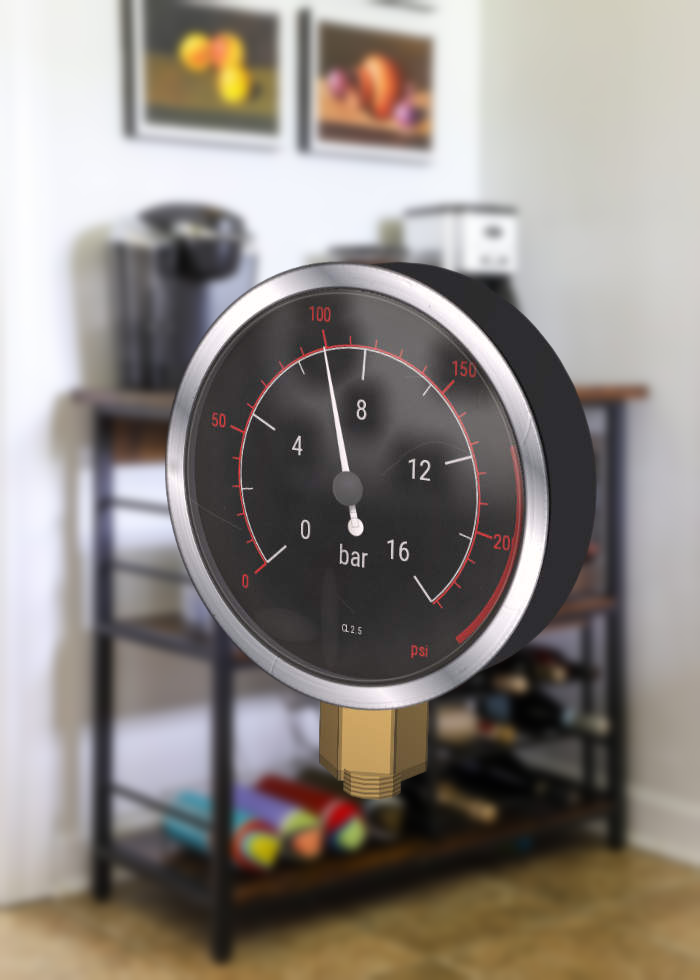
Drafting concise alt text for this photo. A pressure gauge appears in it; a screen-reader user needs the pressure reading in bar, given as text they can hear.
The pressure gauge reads 7 bar
